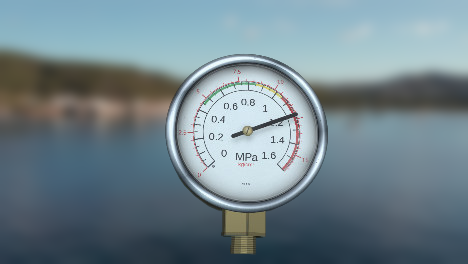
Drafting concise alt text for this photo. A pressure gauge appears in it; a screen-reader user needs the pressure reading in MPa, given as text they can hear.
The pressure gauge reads 1.2 MPa
